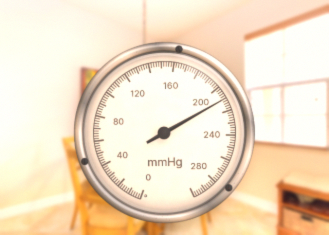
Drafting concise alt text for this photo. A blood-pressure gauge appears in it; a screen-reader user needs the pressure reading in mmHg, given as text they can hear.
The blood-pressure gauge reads 210 mmHg
